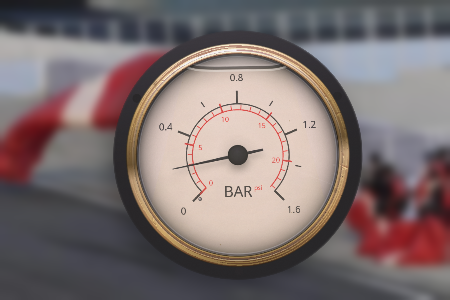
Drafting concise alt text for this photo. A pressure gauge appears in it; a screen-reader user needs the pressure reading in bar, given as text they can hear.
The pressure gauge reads 0.2 bar
